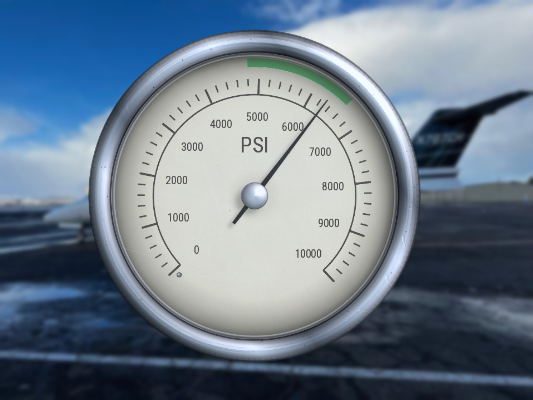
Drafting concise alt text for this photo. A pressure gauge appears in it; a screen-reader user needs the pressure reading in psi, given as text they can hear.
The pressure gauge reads 6300 psi
